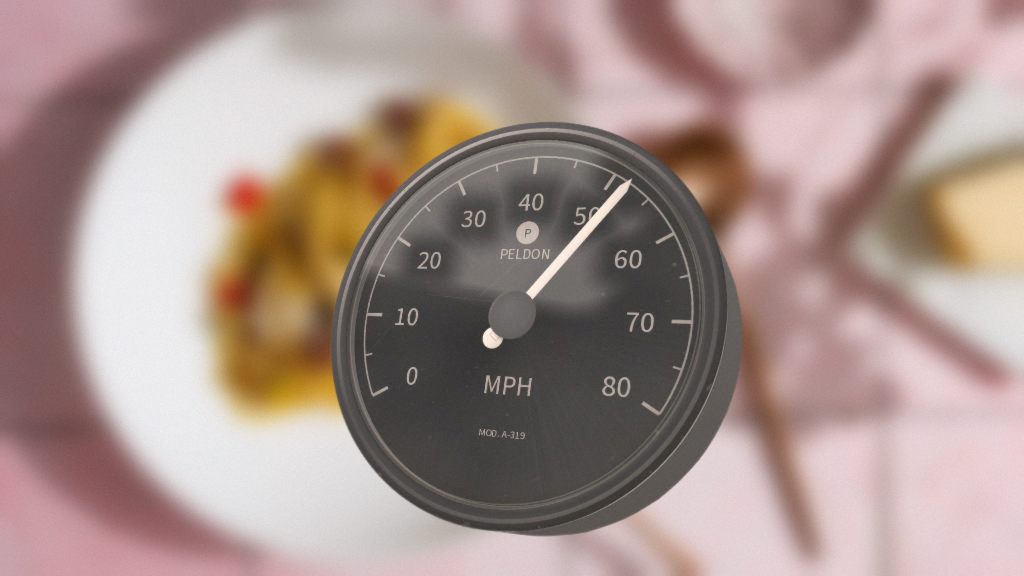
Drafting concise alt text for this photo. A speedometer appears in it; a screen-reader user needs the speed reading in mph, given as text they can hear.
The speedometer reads 52.5 mph
